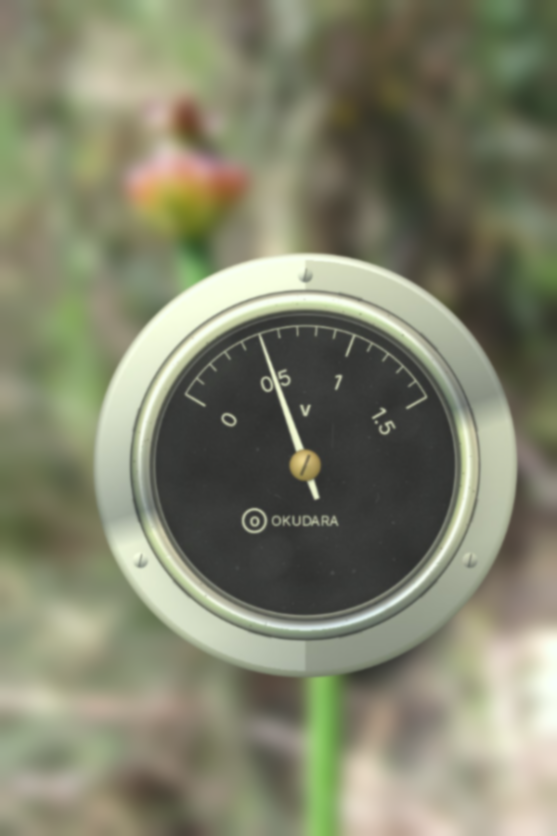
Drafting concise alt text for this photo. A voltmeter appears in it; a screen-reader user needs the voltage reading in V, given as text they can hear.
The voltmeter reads 0.5 V
